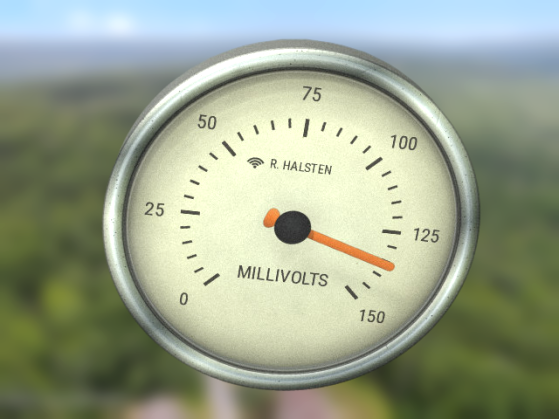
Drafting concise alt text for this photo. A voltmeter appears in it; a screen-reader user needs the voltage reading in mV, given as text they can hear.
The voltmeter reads 135 mV
